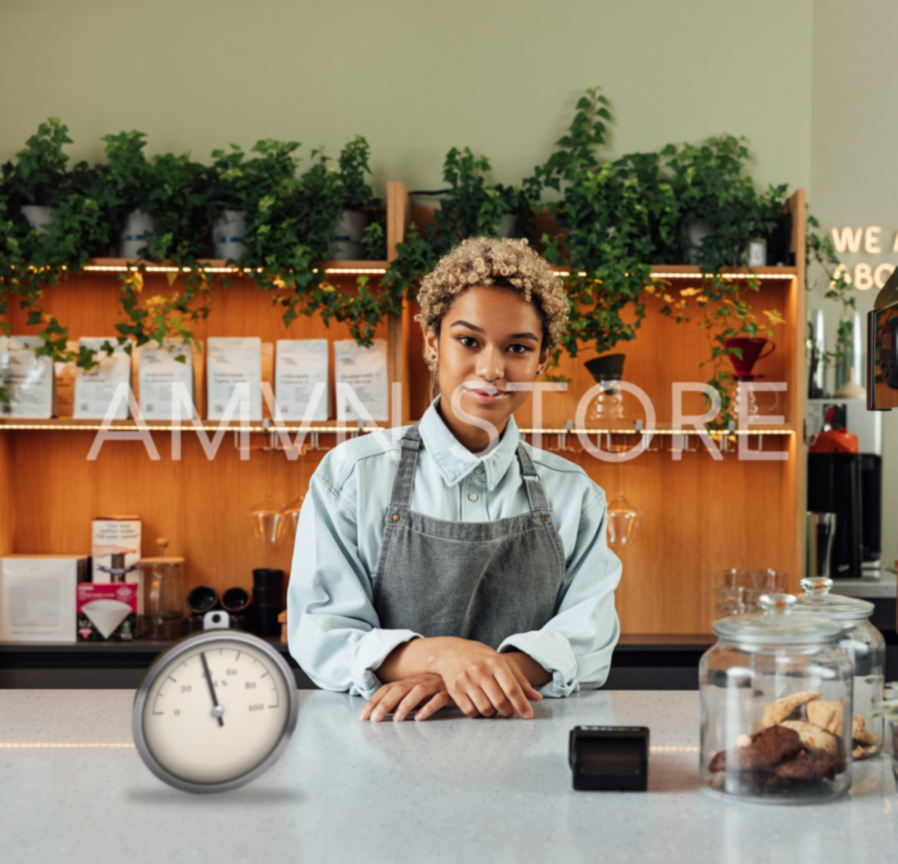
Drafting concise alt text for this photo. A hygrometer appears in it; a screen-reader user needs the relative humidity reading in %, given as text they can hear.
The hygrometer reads 40 %
